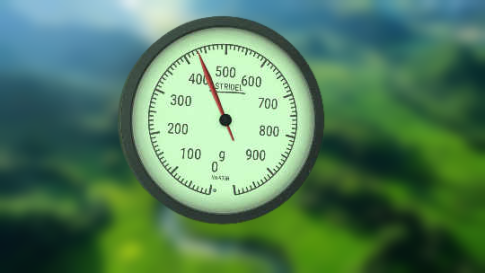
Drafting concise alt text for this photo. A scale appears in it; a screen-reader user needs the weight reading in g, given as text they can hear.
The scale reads 430 g
